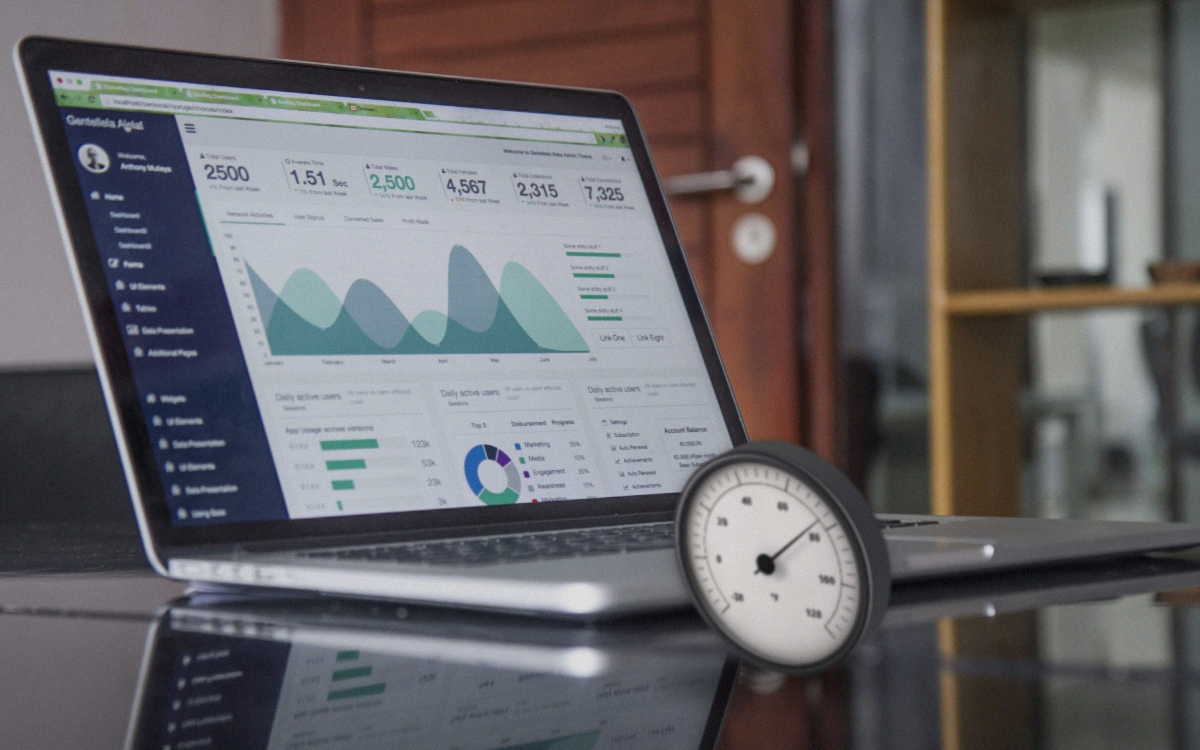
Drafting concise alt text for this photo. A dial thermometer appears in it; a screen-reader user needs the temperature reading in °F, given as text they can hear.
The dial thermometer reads 76 °F
